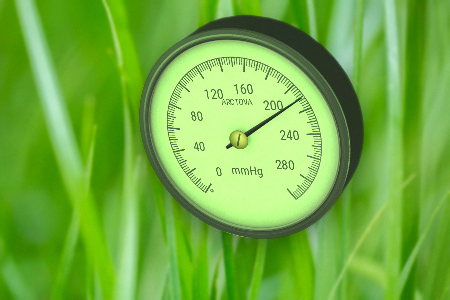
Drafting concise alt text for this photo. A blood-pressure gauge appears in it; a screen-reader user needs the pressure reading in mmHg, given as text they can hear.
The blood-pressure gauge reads 210 mmHg
